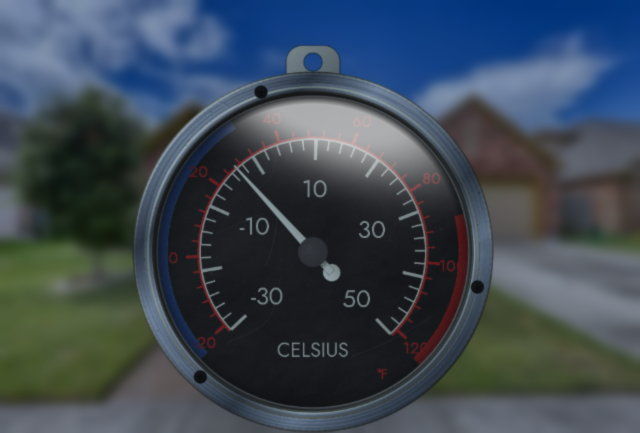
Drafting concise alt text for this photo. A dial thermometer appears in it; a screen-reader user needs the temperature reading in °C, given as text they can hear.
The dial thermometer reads -3 °C
